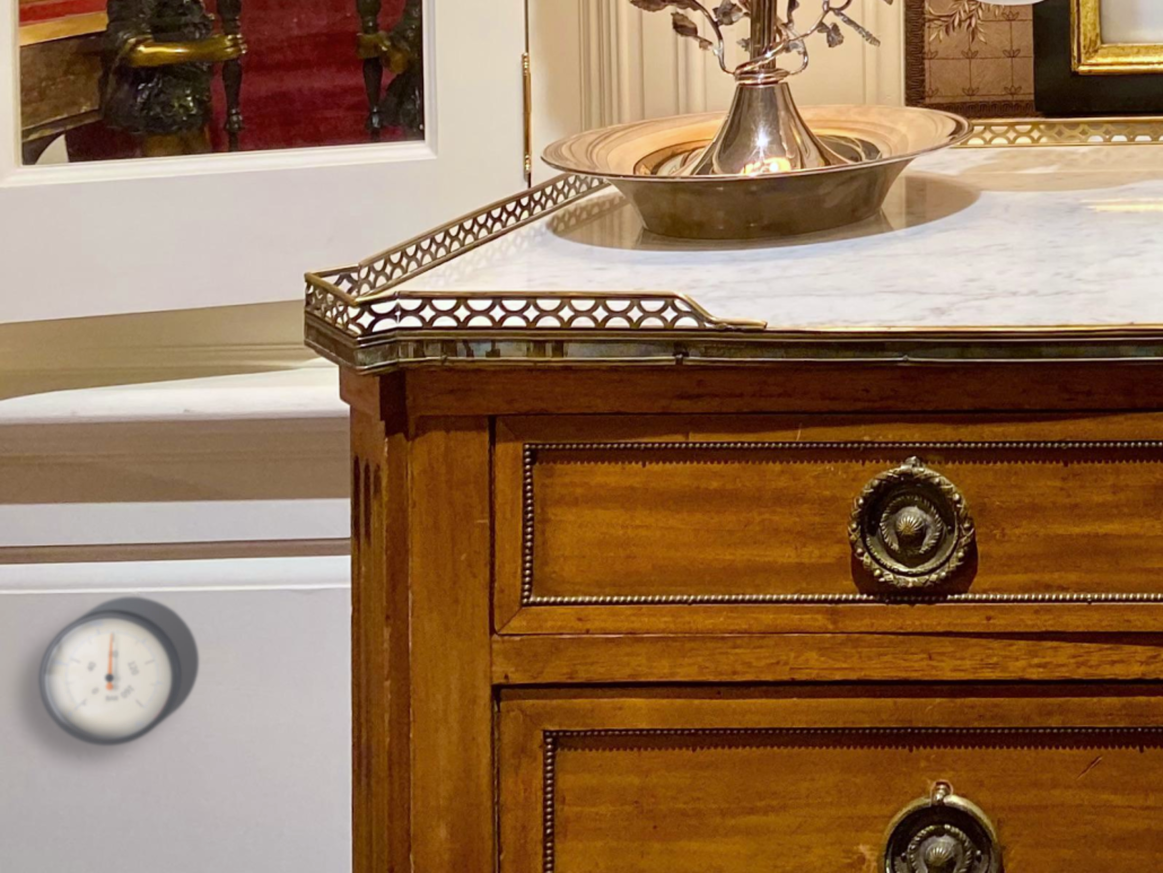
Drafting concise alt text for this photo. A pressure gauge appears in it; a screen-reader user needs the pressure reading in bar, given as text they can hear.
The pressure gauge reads 80 bar
